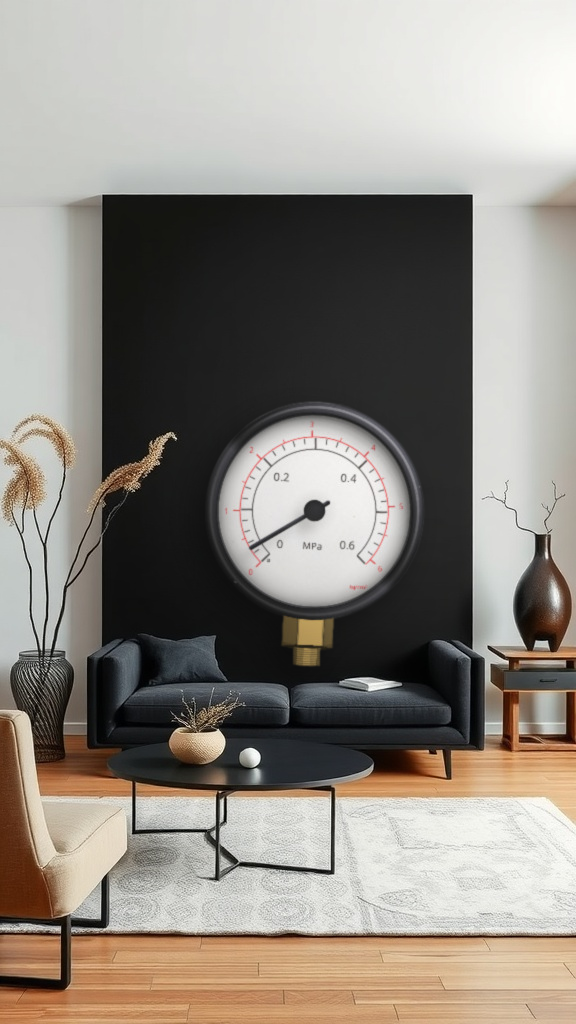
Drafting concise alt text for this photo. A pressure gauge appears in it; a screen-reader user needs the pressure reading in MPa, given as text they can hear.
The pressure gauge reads 0.03 MPa
